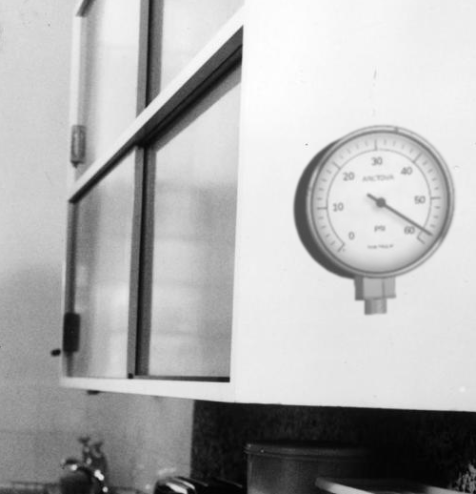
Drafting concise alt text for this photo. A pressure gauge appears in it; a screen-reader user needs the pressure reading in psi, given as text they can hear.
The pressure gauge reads 58 psi
